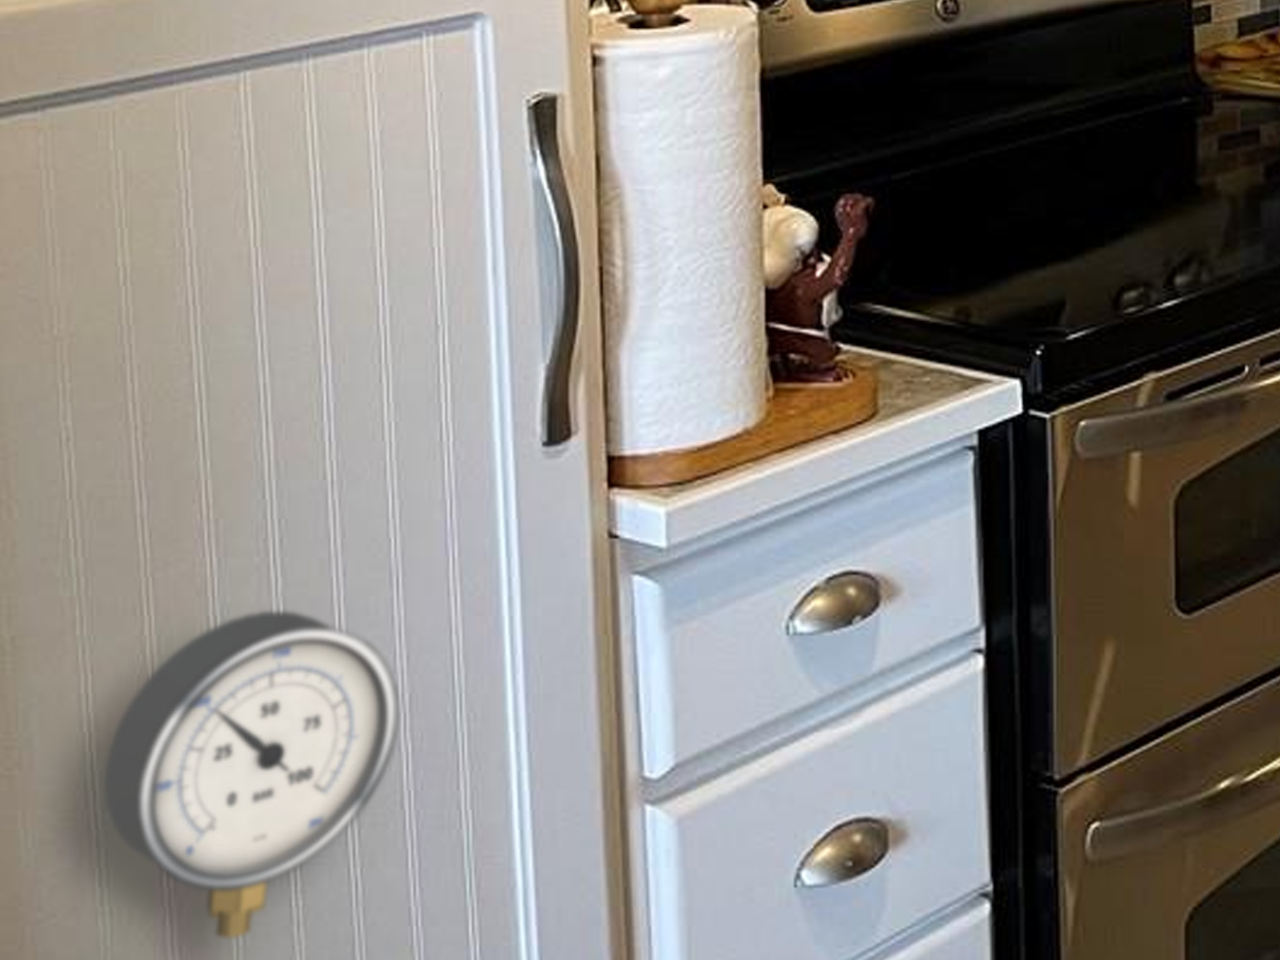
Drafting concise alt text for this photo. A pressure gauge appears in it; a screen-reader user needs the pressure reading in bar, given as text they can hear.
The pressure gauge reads 35 bar
